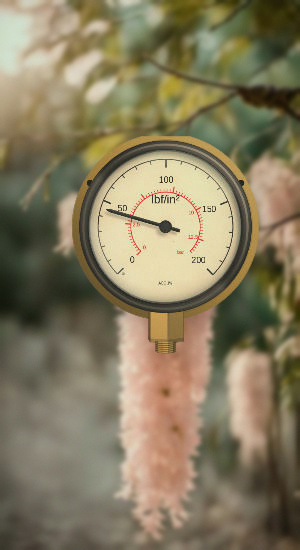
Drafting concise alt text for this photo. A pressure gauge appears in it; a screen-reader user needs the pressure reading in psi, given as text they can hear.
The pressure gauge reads 45 psi
